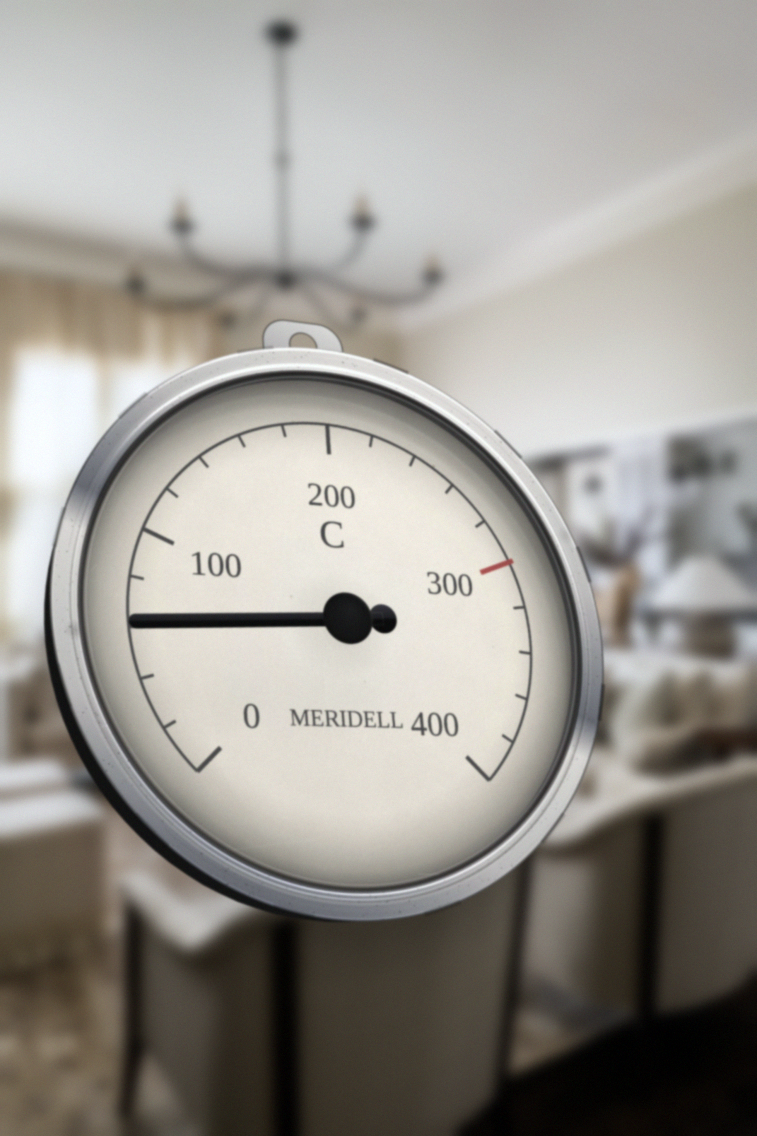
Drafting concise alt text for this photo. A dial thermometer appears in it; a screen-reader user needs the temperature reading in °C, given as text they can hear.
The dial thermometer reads 60 °C
